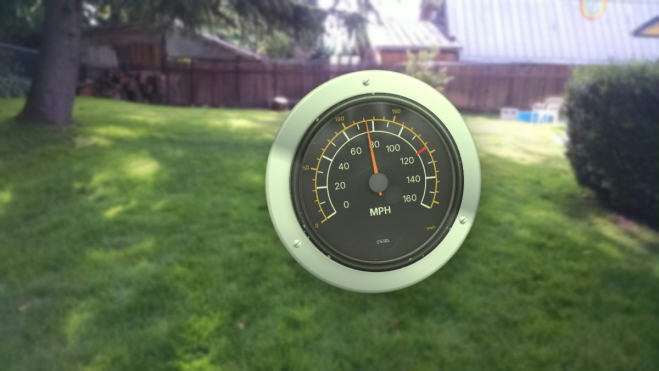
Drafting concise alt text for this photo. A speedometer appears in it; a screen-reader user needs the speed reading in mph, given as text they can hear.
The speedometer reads 75 mph
